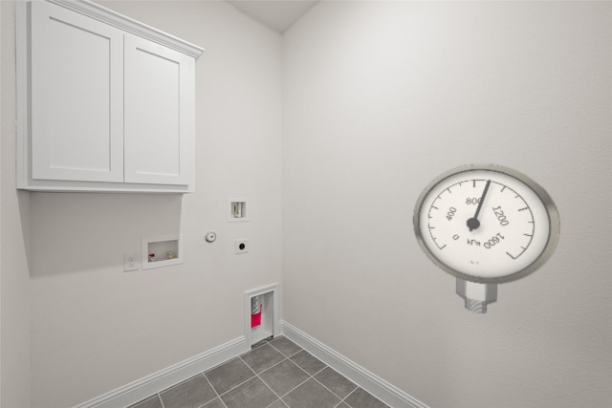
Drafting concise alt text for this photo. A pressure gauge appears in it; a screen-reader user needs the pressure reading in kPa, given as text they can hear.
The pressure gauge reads 900 kPa
